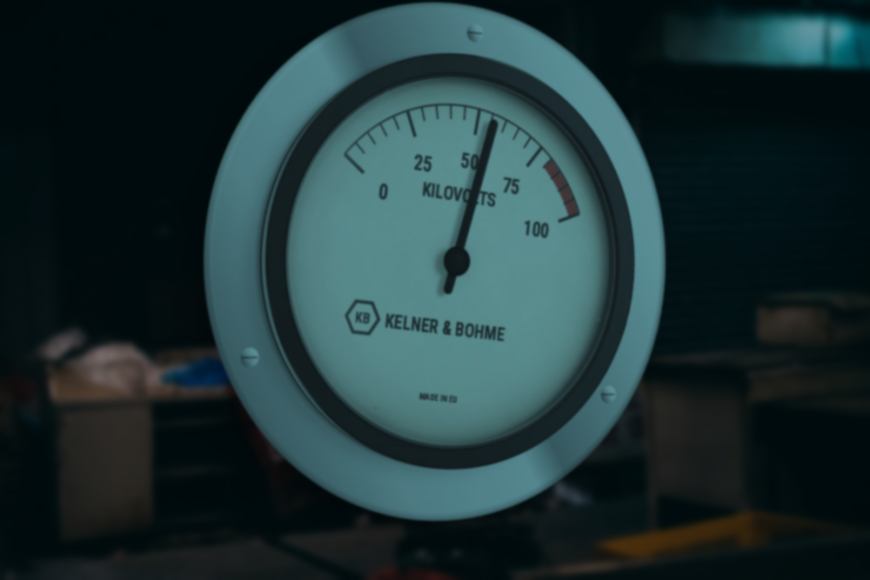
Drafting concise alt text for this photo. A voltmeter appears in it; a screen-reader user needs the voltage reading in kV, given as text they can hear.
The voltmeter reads 55 kV
